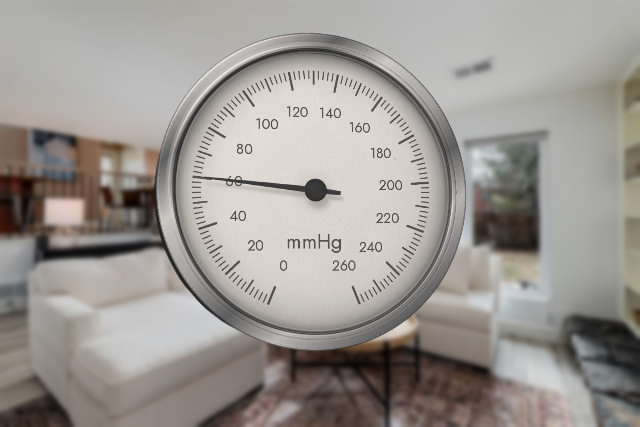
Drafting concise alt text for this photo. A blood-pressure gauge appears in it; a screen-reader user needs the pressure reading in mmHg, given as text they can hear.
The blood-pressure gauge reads 60 mmHg
